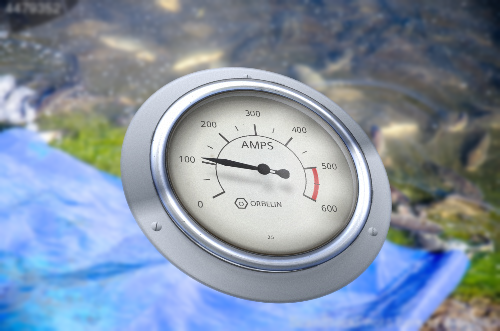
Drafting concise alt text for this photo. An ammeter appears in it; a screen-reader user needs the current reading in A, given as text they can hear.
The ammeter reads 100 A
